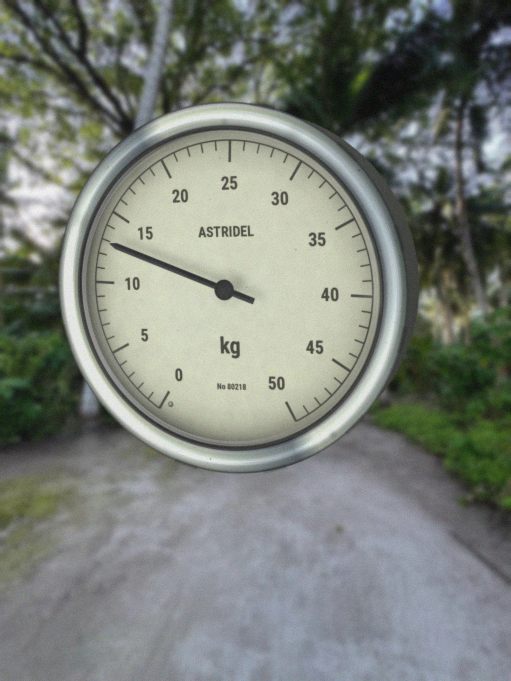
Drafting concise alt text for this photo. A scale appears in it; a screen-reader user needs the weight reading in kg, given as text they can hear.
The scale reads 13 kg
